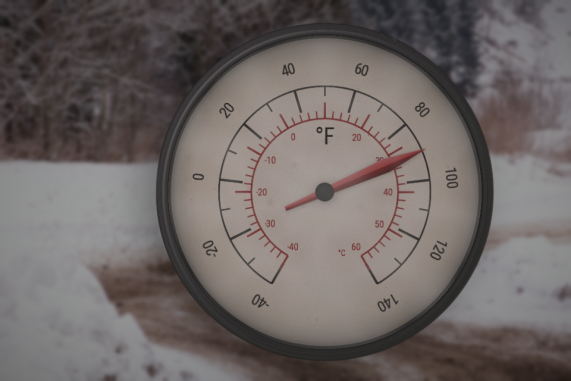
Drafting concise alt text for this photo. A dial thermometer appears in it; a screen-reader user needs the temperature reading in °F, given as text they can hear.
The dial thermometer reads 90 °F
